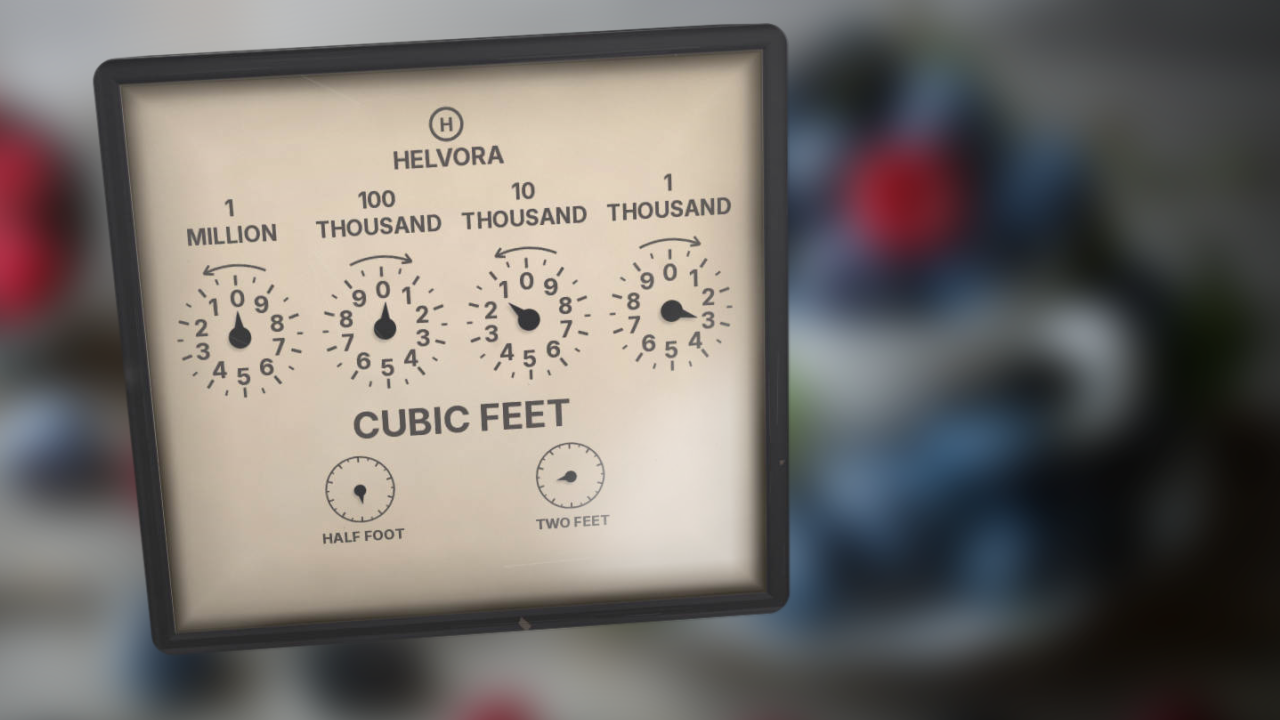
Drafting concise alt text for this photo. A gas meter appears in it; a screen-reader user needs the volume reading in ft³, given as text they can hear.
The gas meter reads 1300 ft³
